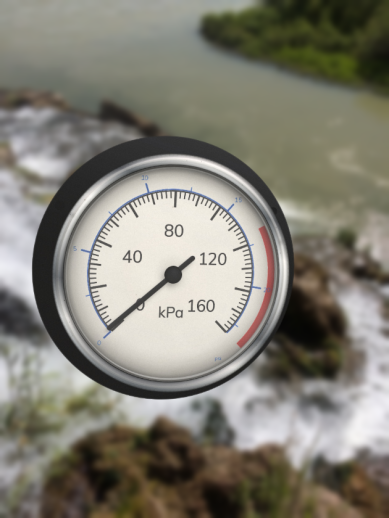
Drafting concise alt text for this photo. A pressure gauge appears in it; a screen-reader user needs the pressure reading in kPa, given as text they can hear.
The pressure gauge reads 2 kPa
